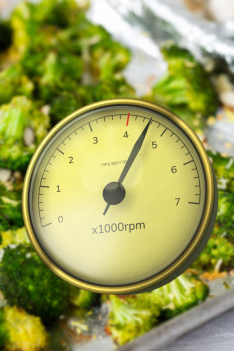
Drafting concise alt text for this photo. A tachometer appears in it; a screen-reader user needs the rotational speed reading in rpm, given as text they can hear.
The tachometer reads 4600 rpm
